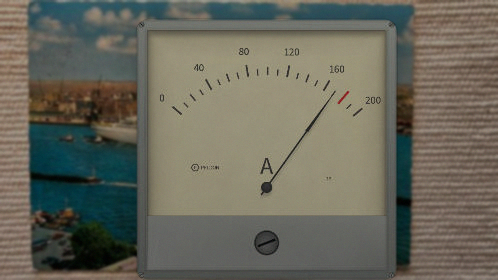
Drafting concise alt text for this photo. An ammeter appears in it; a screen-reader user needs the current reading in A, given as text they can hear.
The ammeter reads 170 A
